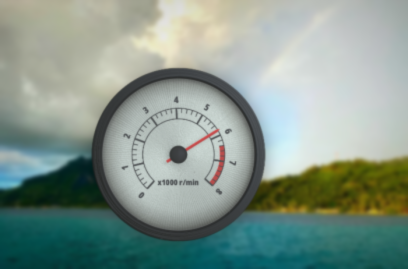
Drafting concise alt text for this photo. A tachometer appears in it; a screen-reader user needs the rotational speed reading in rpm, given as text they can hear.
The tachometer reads 5800 rpm
